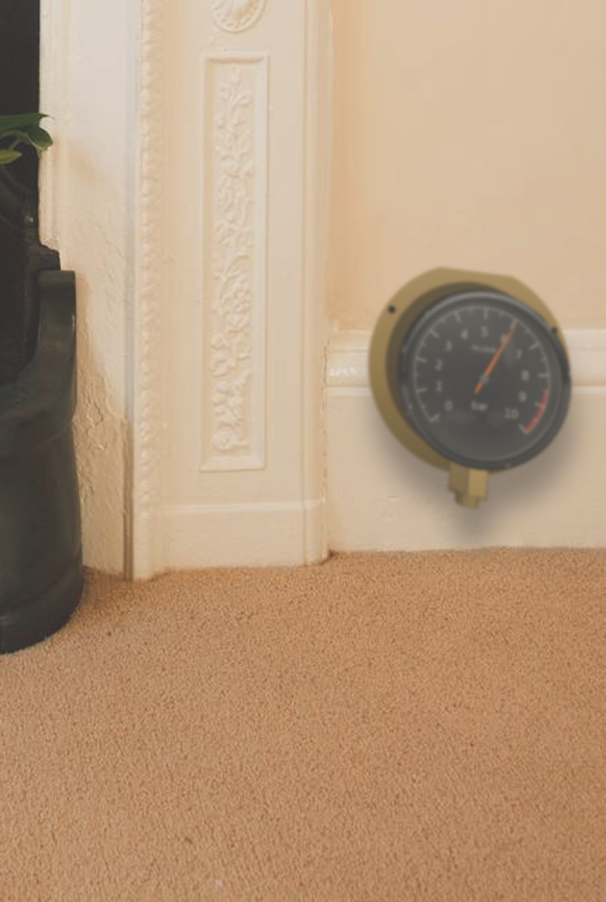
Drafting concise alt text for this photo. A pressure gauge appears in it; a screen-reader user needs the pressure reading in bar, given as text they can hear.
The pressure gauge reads 6 bar
